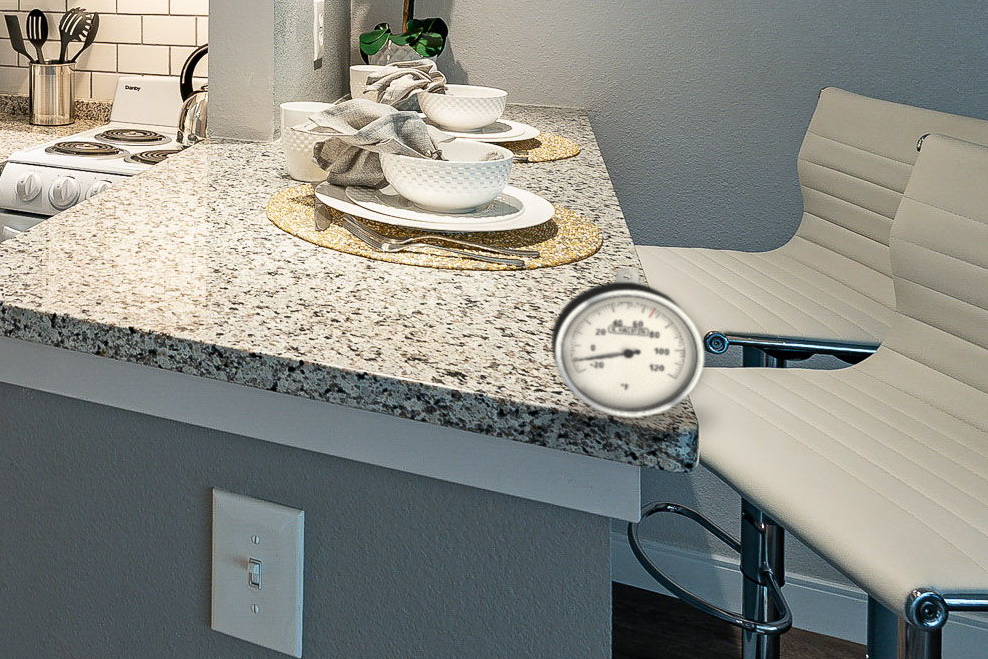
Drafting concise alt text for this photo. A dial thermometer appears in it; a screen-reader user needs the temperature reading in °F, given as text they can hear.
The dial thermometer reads -10 °F
